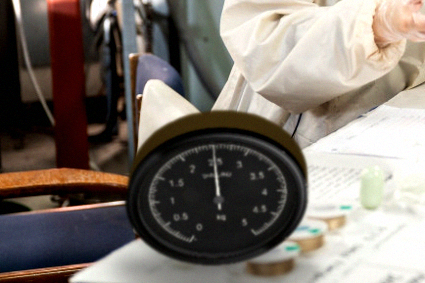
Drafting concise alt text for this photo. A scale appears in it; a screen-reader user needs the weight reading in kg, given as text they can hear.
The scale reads 2.5 kg
